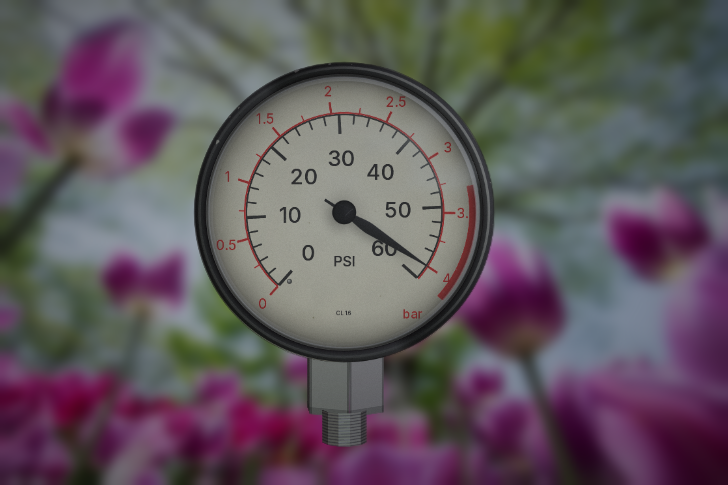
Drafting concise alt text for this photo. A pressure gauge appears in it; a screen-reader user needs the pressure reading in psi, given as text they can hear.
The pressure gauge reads 58 psi
